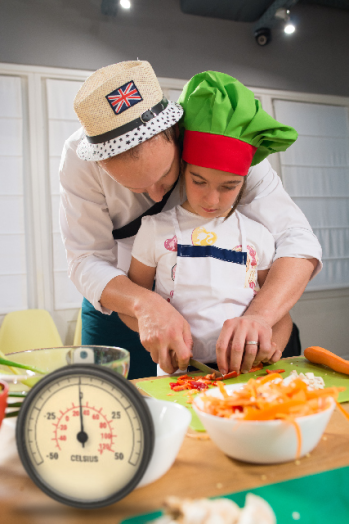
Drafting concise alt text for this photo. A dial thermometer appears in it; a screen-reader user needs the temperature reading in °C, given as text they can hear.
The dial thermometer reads 0 °C
